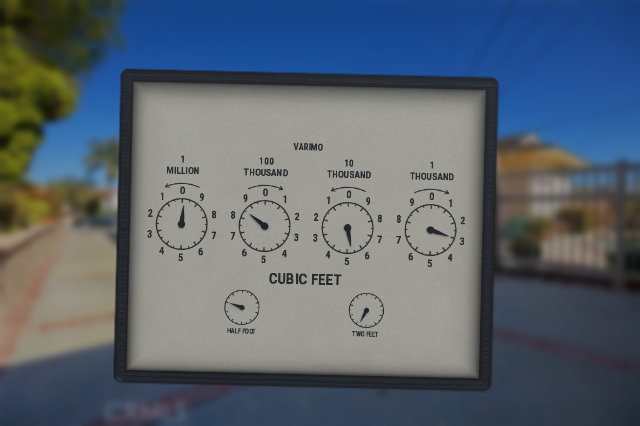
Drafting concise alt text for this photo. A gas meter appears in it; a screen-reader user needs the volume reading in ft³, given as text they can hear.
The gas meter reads 985300 ft³
